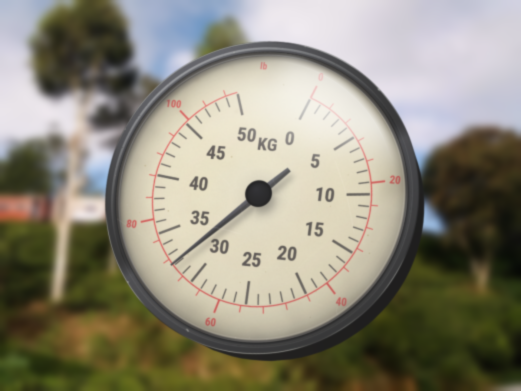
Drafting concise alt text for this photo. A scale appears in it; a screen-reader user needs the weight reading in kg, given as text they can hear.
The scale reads 32 kg
